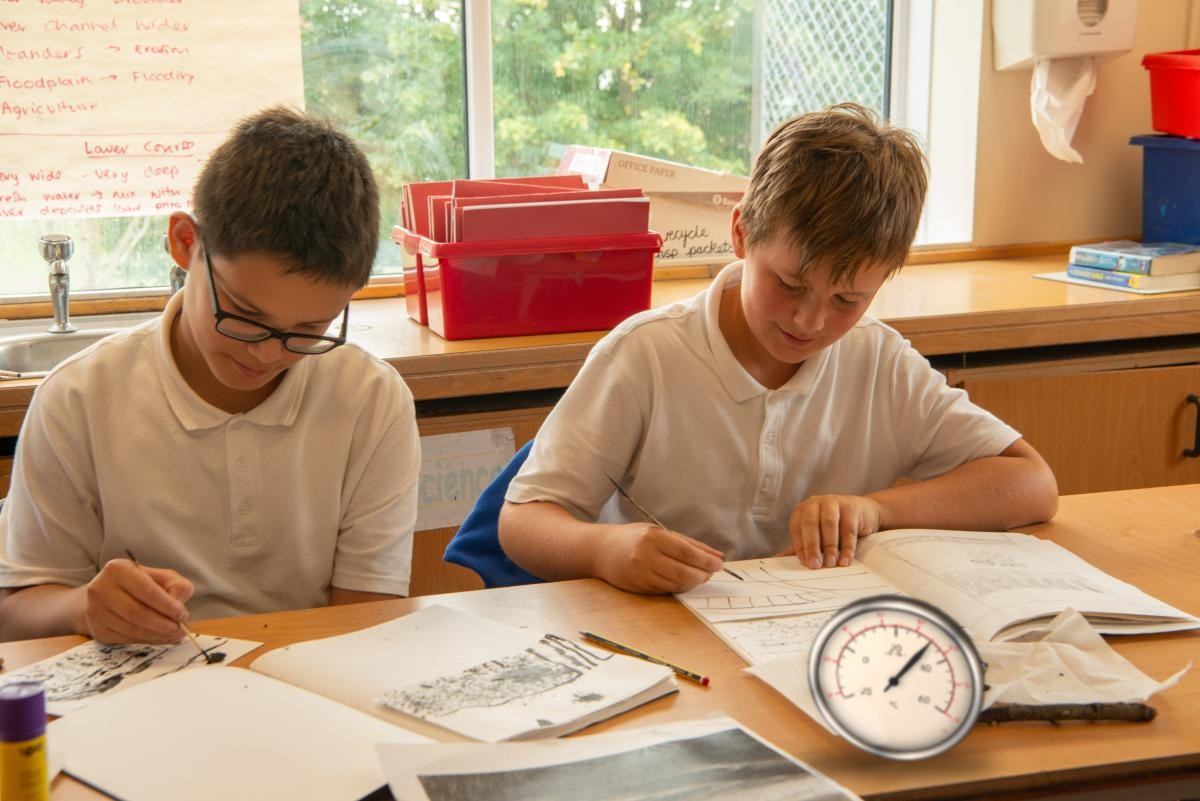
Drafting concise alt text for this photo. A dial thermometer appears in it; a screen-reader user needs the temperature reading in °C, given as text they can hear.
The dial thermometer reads 32 °C
